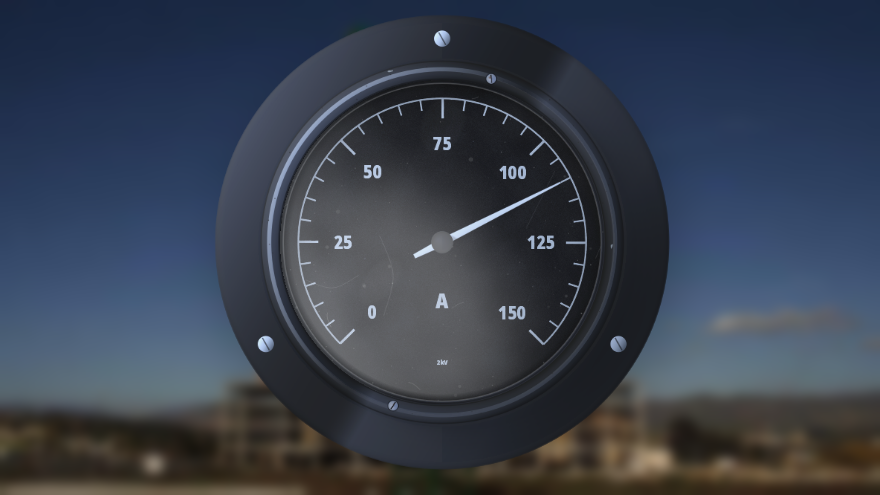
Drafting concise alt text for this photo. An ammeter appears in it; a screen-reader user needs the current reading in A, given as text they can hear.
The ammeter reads 110 A
